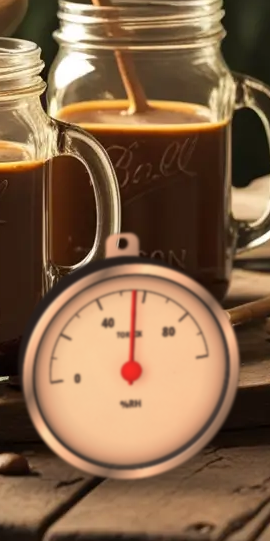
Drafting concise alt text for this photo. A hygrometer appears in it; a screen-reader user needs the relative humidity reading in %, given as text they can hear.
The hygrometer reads 55 %
